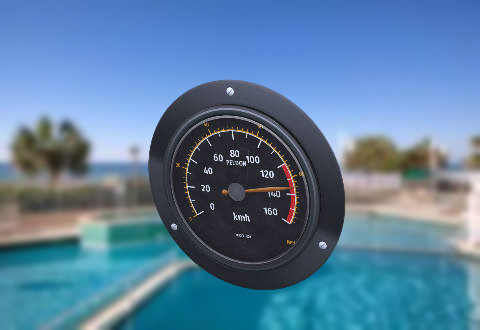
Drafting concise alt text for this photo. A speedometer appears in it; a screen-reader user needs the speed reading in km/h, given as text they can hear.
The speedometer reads 135 km/h
